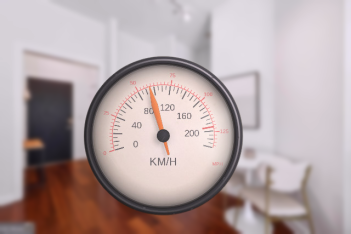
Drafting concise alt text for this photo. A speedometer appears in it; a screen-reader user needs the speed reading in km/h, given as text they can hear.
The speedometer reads 95 km/h
